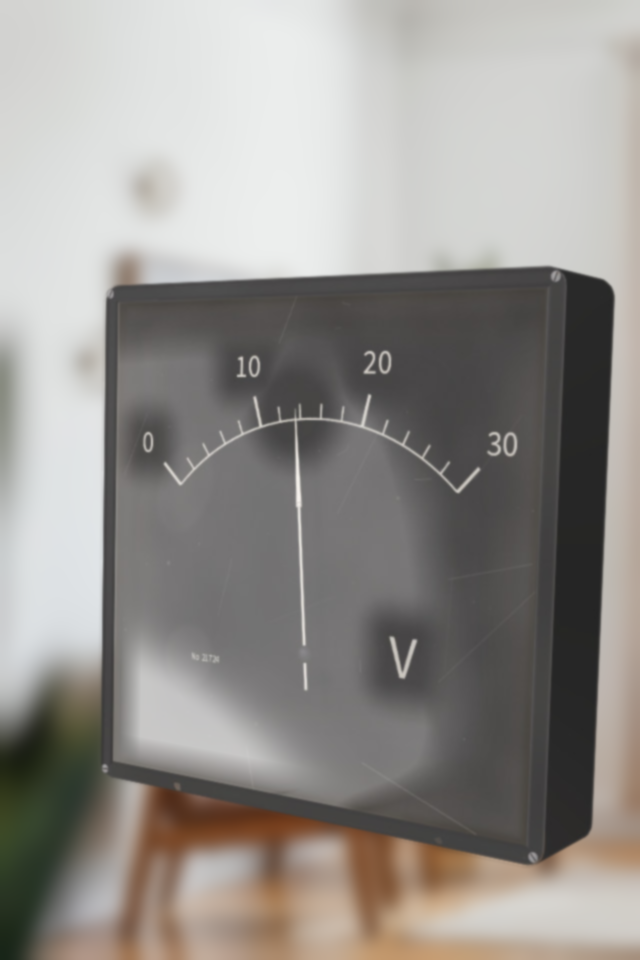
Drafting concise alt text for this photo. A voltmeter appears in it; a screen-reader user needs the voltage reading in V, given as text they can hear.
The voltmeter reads 14 V
